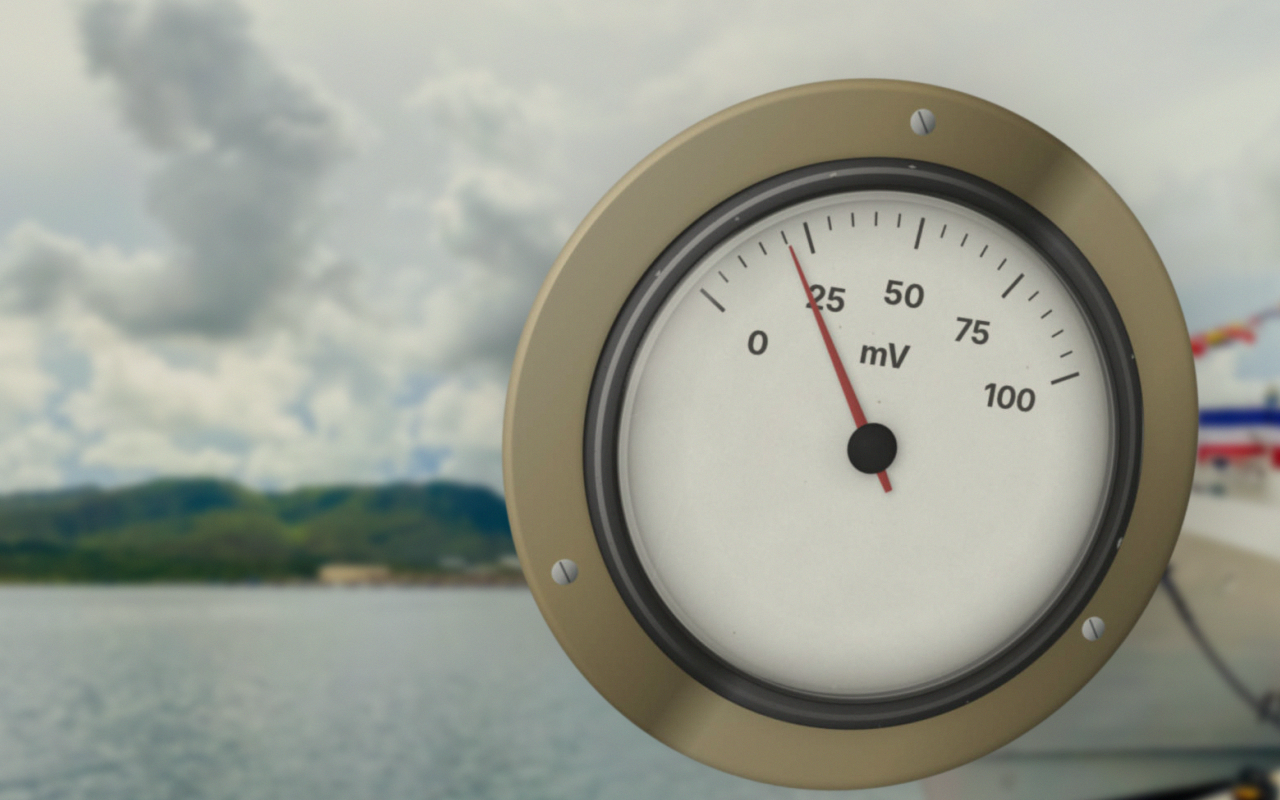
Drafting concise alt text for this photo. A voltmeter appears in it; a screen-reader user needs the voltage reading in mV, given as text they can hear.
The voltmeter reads 20 mV
